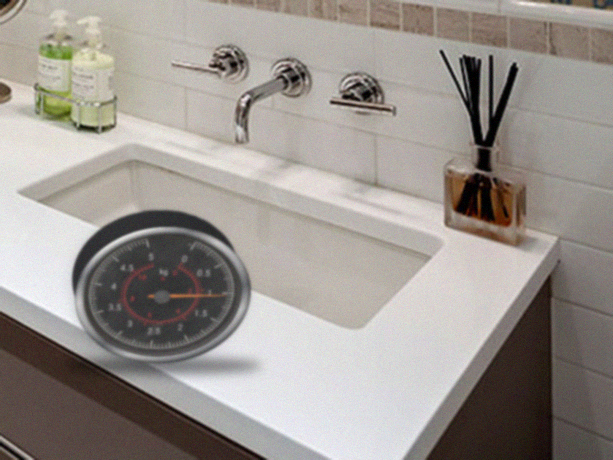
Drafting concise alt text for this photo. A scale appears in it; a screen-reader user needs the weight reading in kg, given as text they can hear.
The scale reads 1 kg
